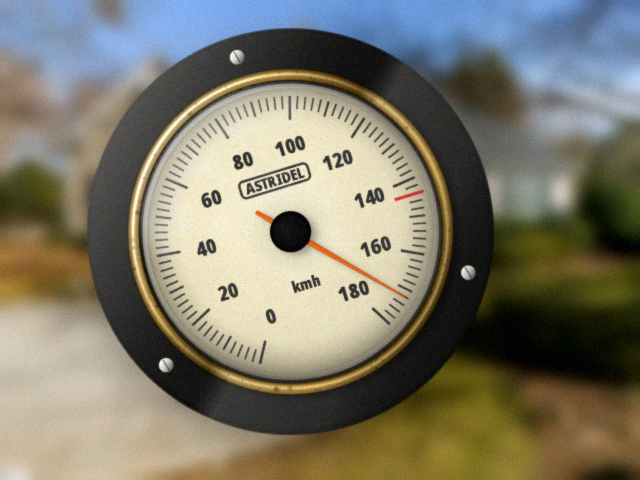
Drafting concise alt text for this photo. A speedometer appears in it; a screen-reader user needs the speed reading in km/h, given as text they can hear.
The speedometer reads 172 km/h
